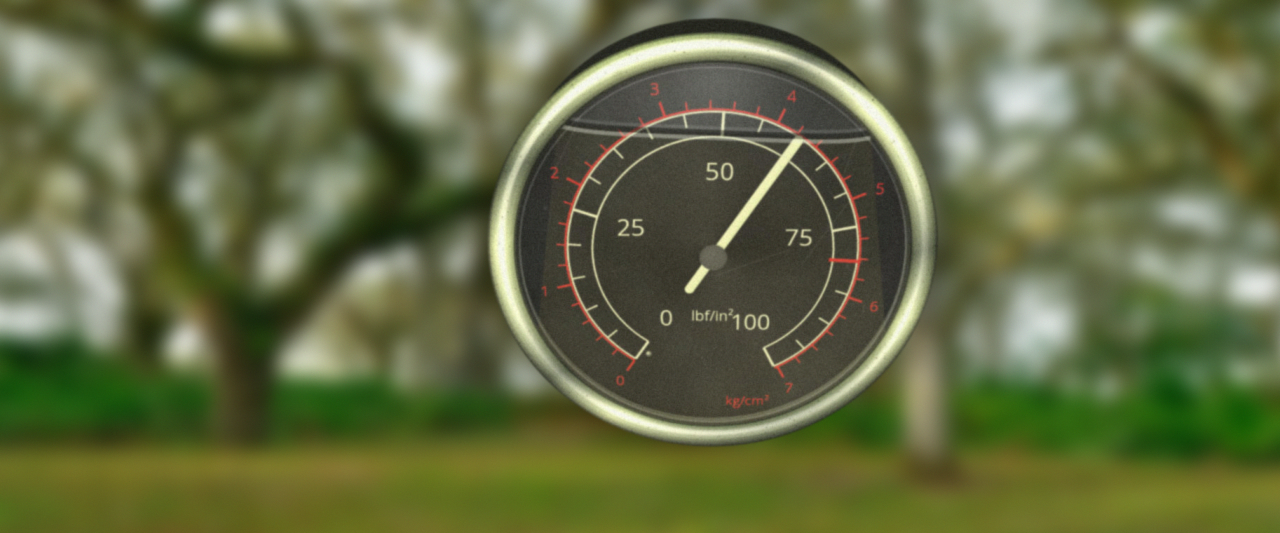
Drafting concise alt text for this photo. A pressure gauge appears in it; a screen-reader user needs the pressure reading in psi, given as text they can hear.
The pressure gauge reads 60 psi
